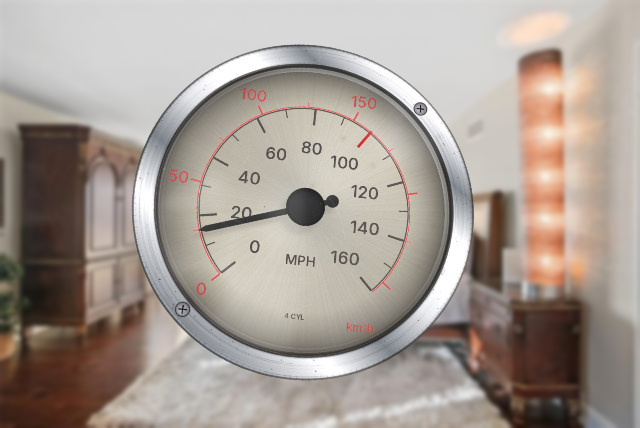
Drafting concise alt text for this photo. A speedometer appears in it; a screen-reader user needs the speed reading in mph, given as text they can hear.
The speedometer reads 15 mph
